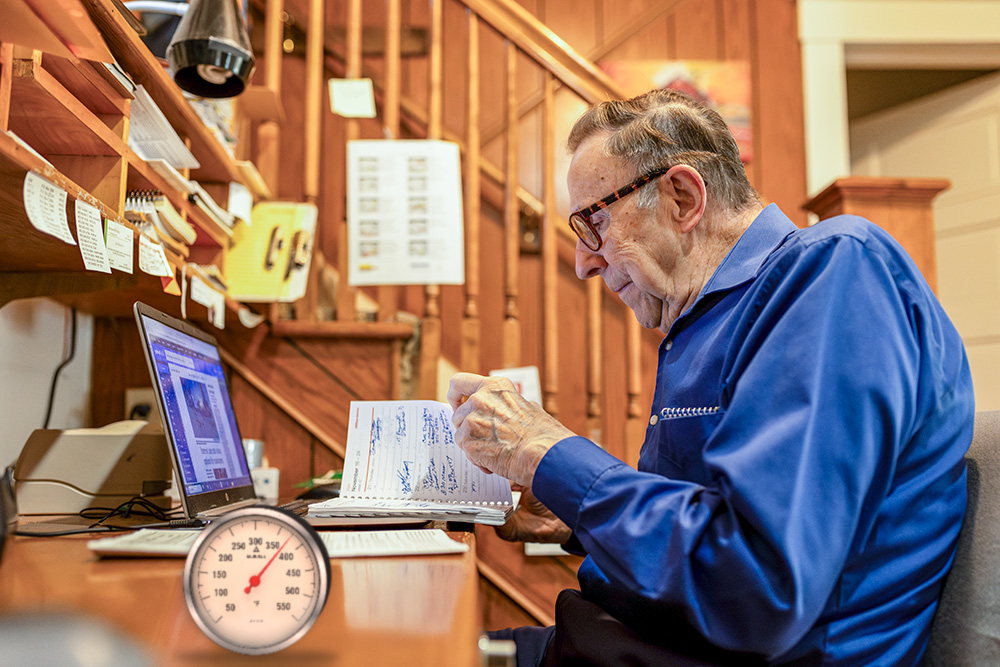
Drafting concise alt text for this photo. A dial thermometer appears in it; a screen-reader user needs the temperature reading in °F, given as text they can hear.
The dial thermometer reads 375 °F
